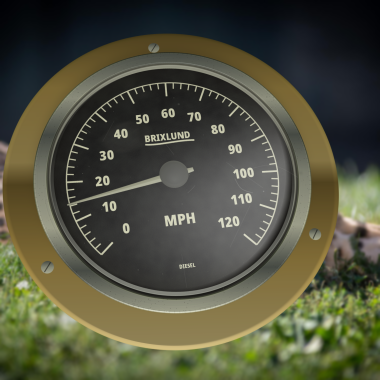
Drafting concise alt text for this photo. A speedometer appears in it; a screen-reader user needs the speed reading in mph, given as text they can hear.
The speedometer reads 14 mph
